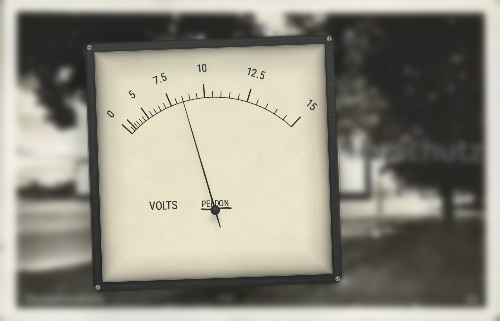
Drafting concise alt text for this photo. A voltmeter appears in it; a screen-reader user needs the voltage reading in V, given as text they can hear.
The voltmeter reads 8.5 V
